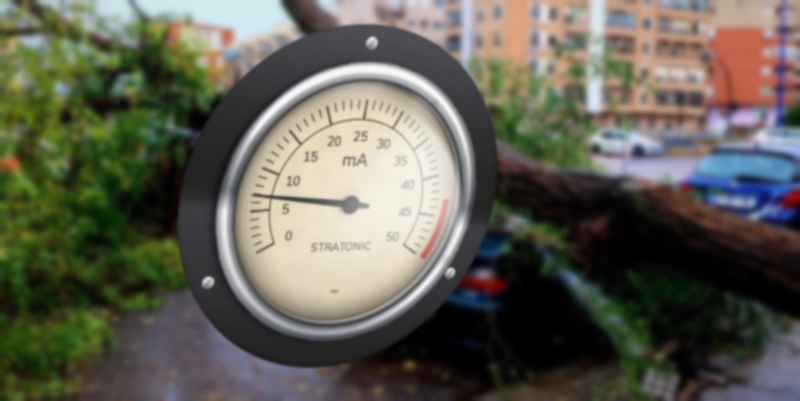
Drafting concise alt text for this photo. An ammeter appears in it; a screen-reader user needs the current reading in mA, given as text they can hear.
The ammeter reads 7 mA
